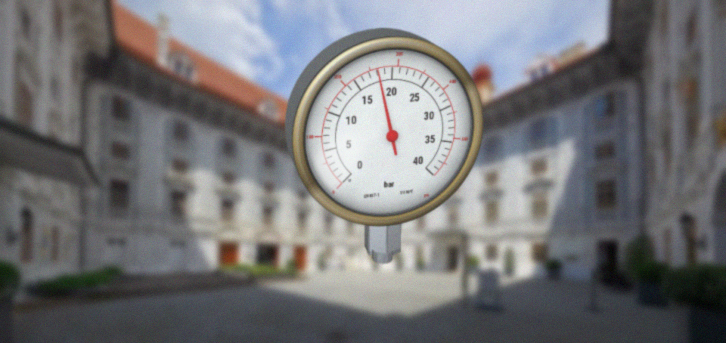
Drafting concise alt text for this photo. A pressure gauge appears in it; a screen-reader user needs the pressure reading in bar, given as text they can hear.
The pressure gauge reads 18 bar
